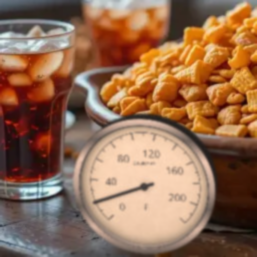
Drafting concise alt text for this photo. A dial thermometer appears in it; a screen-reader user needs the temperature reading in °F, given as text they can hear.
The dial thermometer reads 20 °F
